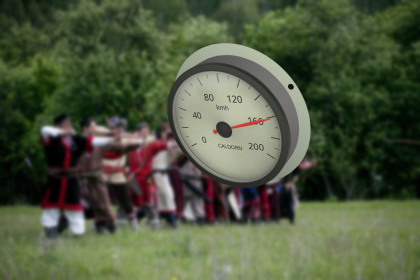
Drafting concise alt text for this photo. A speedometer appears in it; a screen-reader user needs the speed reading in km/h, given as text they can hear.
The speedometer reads 160 km/h
